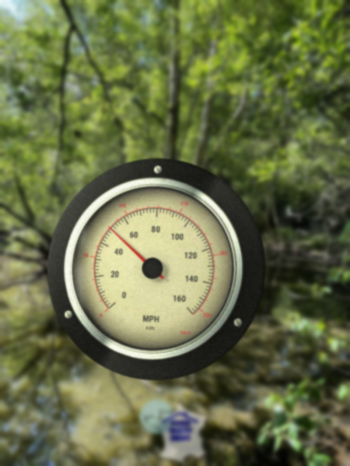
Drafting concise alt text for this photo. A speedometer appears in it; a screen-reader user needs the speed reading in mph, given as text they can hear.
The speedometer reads 50 mph
